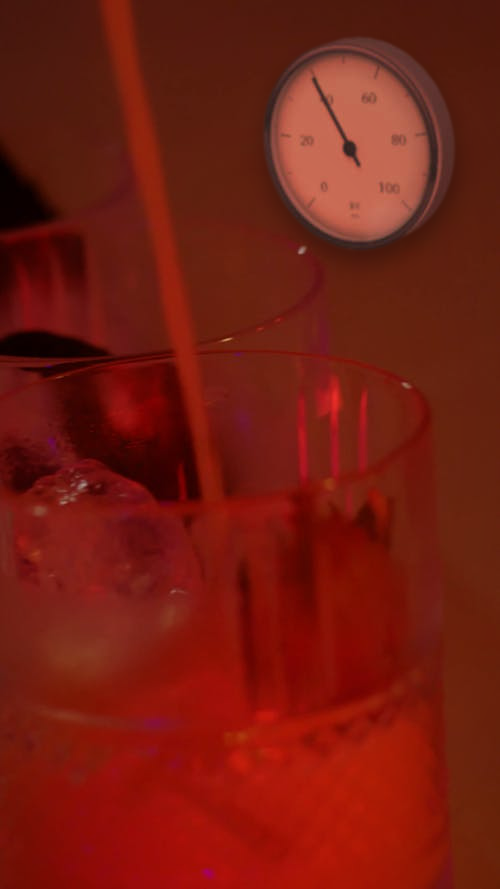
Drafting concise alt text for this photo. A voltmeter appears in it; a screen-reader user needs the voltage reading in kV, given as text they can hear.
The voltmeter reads 40 kV
